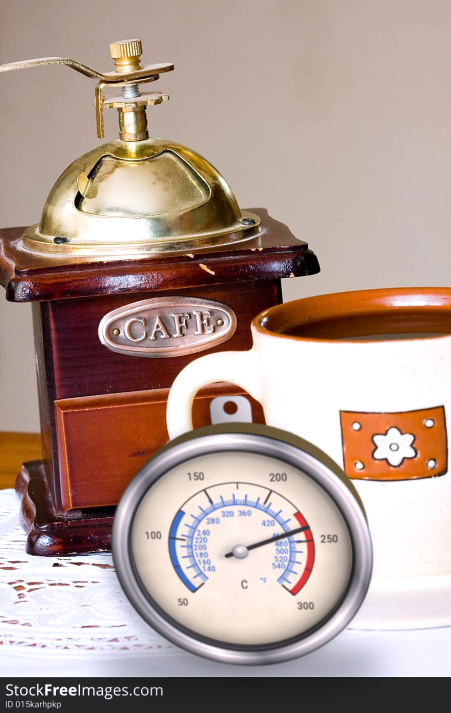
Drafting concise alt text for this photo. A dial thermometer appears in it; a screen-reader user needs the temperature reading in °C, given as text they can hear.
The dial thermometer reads 237.5 °C
